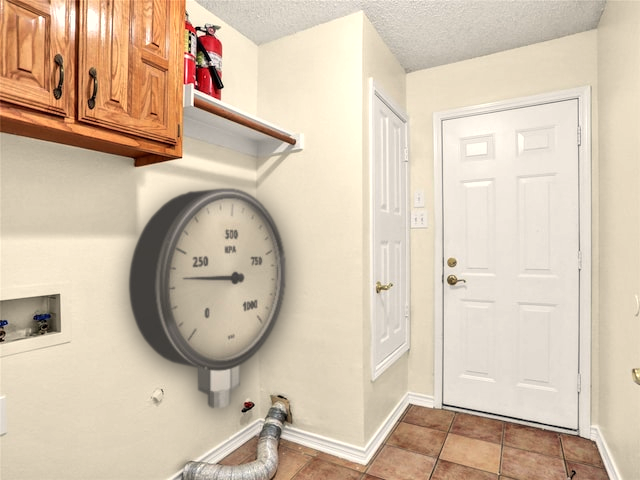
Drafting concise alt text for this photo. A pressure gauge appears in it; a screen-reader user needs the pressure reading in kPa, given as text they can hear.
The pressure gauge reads 175 kPa
